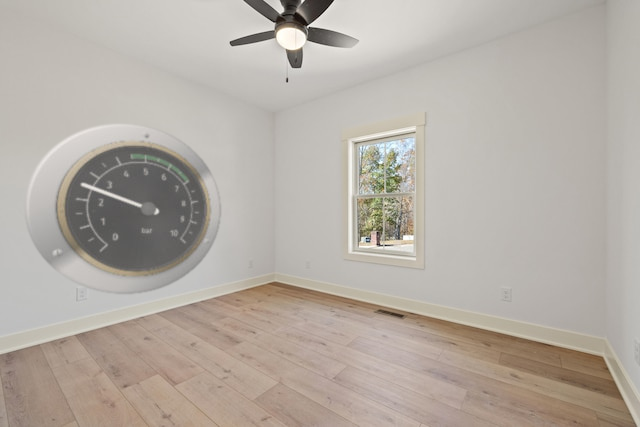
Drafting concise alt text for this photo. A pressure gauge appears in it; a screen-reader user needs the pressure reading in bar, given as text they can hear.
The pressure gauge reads 2.5 bar
